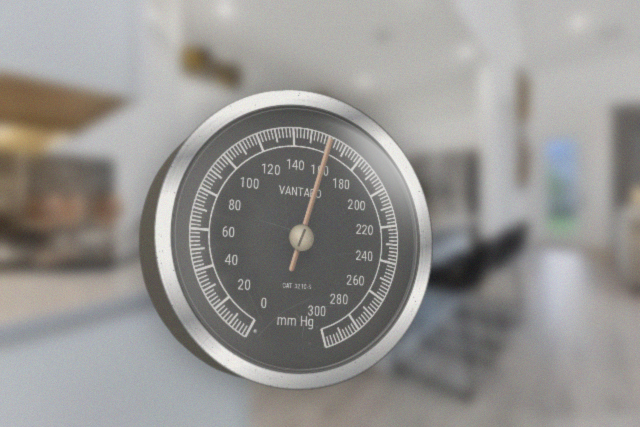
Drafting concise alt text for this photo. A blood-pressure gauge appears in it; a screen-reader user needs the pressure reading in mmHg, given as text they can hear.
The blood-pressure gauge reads 160 mmHg
